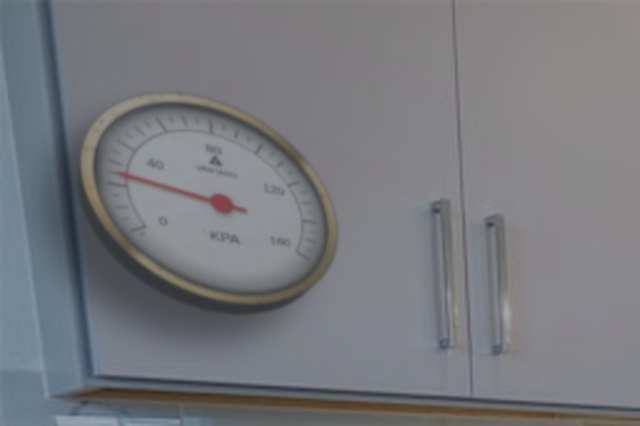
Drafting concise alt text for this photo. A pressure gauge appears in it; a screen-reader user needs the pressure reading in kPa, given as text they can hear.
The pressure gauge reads 25 kPa
